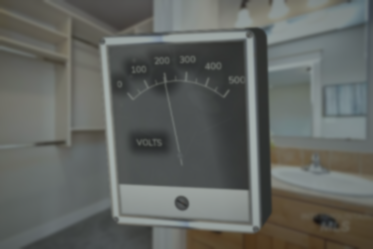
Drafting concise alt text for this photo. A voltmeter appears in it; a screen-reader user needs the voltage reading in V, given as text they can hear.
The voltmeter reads 200 V
